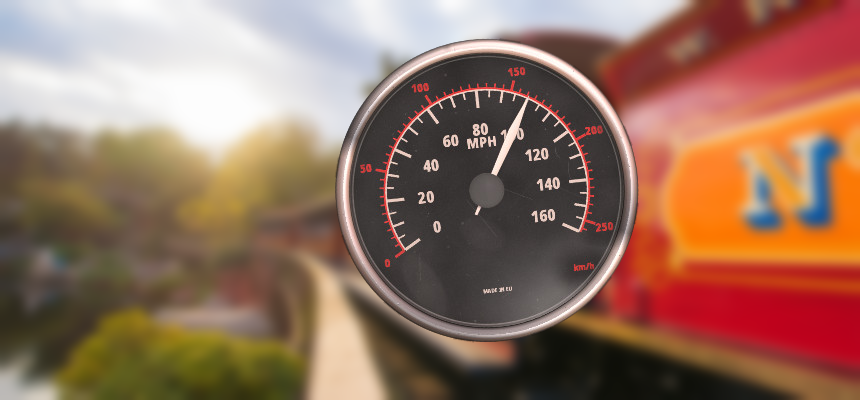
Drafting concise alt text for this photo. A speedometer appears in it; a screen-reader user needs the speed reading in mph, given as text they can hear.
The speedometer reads 100 mph
